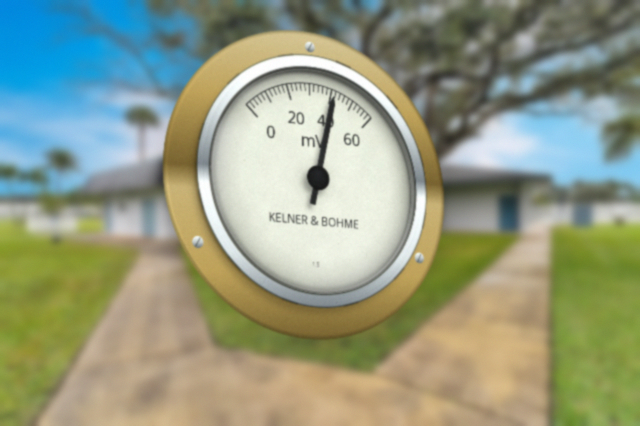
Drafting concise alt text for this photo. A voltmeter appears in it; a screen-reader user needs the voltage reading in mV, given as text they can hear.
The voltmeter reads 40 mV
